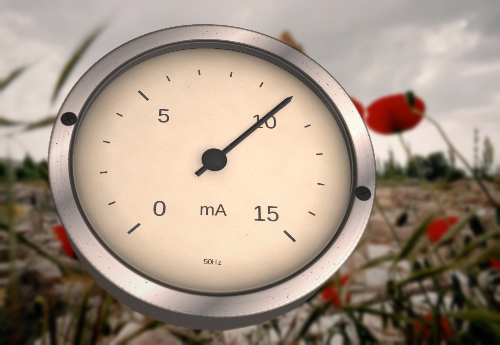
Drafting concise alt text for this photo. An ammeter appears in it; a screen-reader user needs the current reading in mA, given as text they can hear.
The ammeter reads 10 mA
